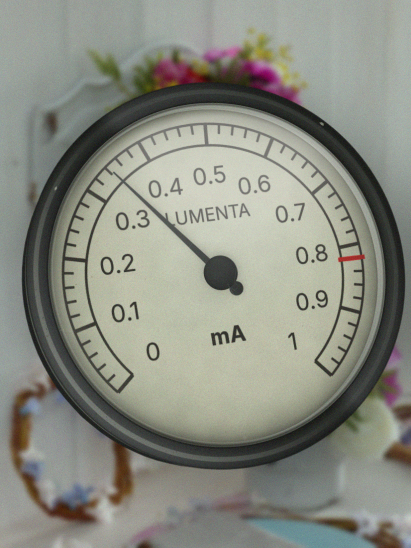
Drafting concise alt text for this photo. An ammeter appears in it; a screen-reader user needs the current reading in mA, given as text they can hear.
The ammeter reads 0.34 mA
